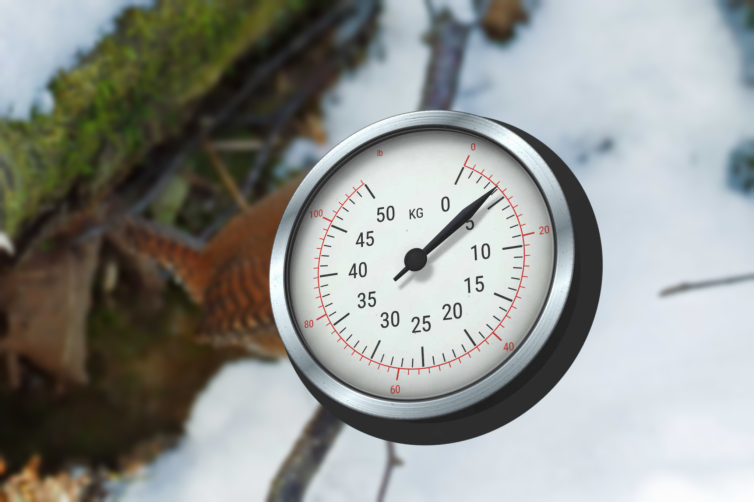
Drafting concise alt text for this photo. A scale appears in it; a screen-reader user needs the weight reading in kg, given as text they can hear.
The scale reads 4 kg
